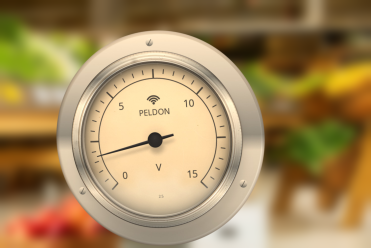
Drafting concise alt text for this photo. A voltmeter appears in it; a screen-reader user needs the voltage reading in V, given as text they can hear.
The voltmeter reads 1.75 V
